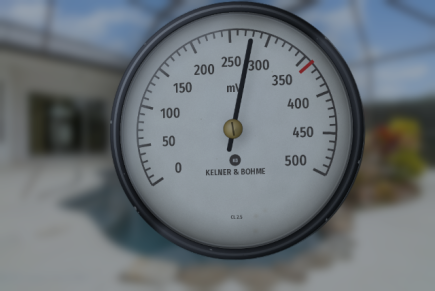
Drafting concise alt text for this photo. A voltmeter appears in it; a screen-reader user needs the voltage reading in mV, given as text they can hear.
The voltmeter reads 280 mV
